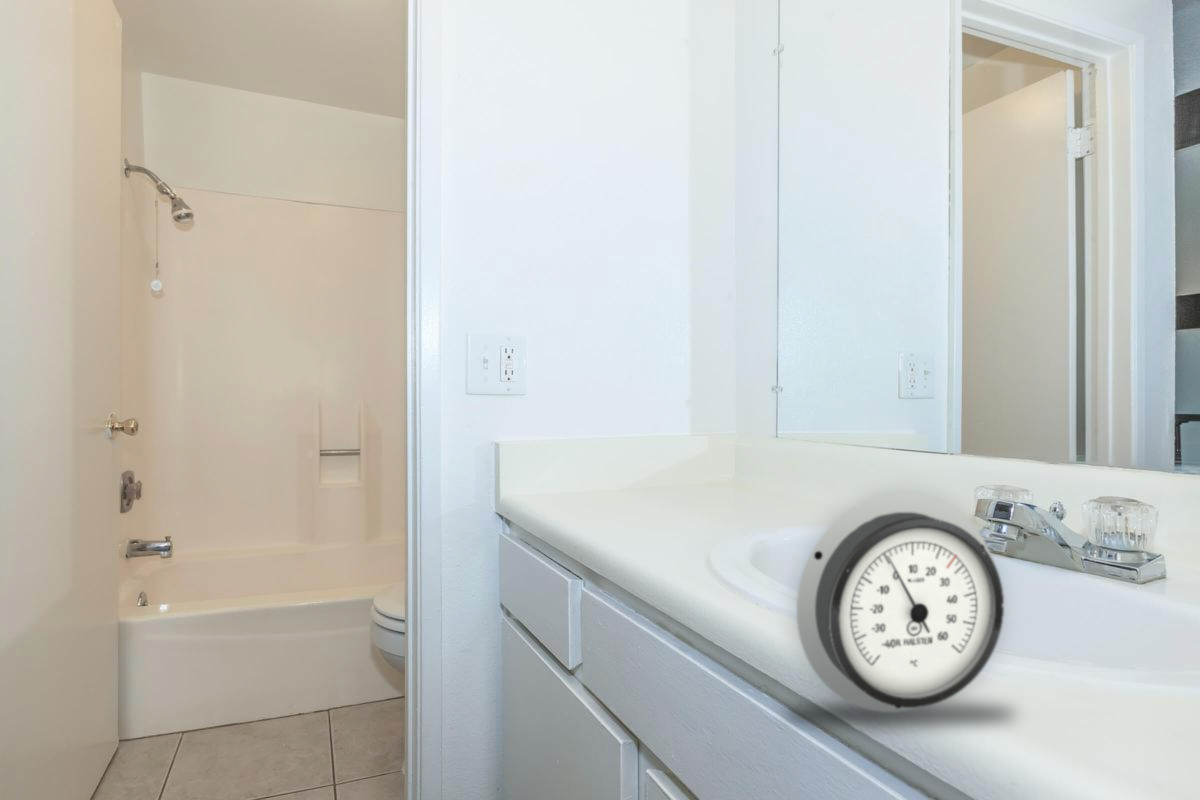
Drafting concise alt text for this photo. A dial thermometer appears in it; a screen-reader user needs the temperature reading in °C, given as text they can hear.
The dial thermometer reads 0 °C
